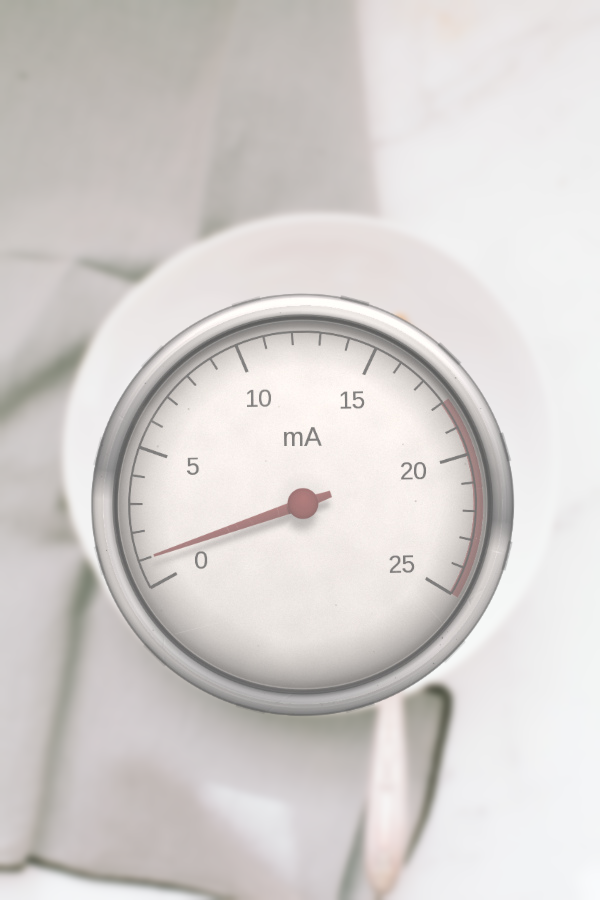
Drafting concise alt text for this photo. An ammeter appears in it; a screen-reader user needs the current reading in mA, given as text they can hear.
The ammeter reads 1 mA
